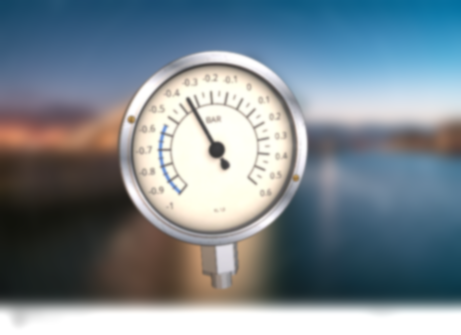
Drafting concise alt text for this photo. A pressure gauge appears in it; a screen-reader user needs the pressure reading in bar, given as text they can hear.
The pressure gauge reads -0.35 bar
